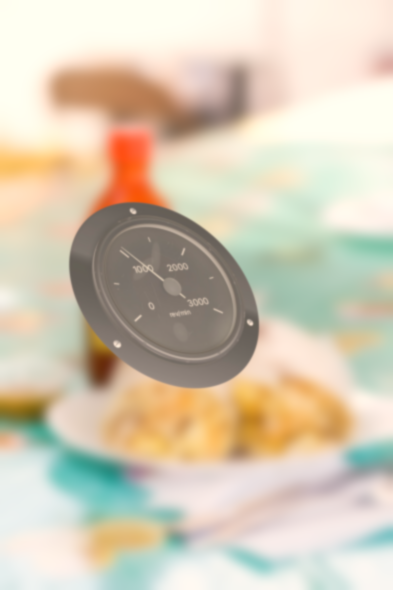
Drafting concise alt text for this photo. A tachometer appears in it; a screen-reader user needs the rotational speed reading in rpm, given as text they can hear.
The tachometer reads 1000 rpm
